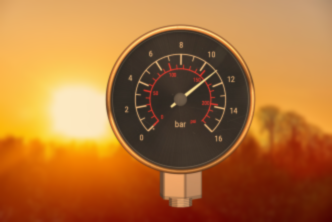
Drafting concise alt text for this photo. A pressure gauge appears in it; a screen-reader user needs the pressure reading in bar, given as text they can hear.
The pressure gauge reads 11 bar
